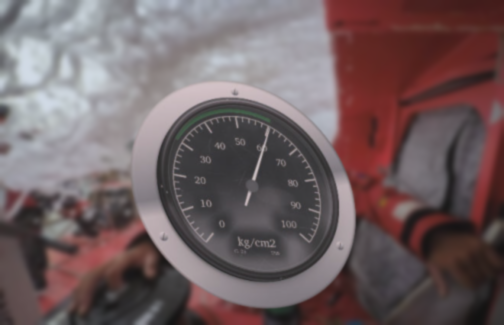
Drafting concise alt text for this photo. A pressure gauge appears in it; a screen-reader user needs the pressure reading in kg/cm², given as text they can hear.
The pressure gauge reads 60 kg/cm²
